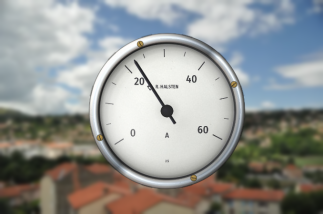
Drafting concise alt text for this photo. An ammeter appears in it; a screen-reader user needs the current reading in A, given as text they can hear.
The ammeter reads 22.5 A
